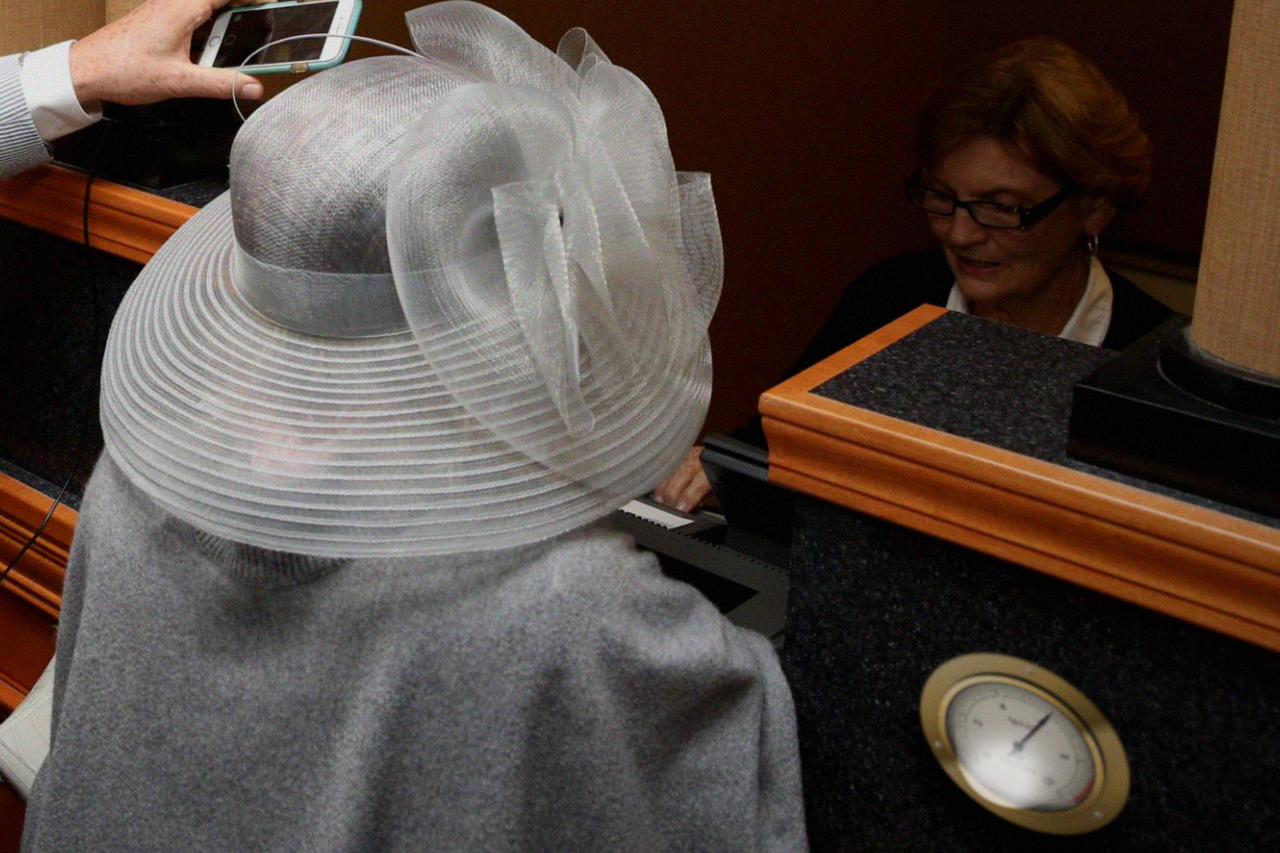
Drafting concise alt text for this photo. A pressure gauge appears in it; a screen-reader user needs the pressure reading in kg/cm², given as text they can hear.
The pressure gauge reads 6 kg/cm²
